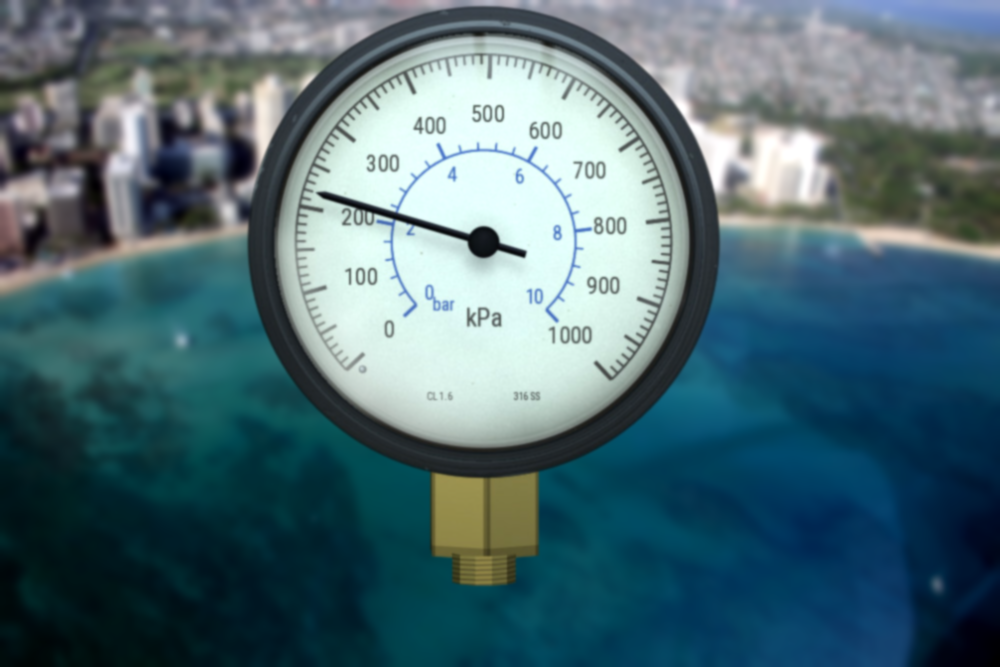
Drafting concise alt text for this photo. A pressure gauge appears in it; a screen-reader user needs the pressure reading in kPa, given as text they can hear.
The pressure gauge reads 220 kPa
